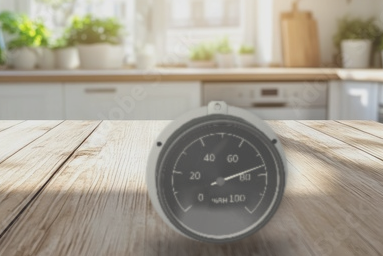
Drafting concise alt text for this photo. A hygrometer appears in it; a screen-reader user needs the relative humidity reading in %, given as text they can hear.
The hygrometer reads 75 %
